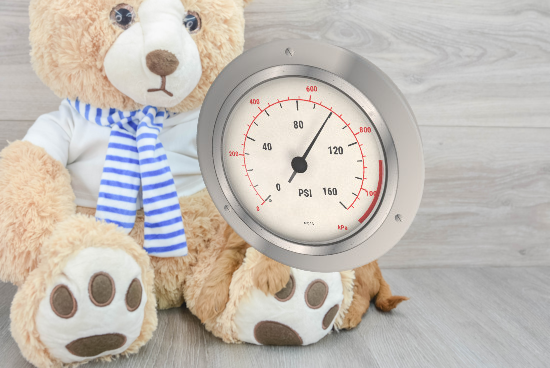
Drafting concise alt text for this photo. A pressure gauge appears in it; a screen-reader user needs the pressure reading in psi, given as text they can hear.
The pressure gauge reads 100 psi
